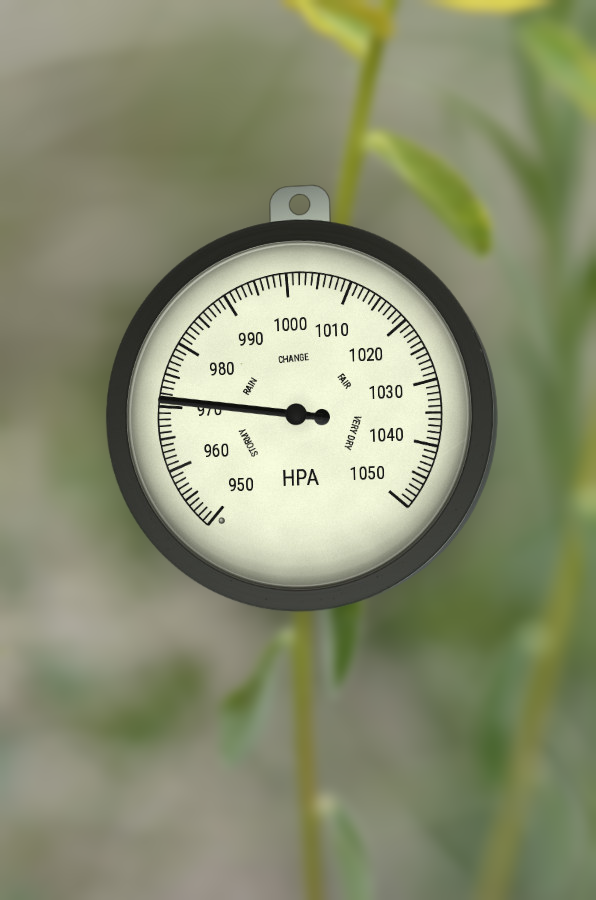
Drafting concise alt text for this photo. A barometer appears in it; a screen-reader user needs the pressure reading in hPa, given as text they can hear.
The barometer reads 971 hPa
